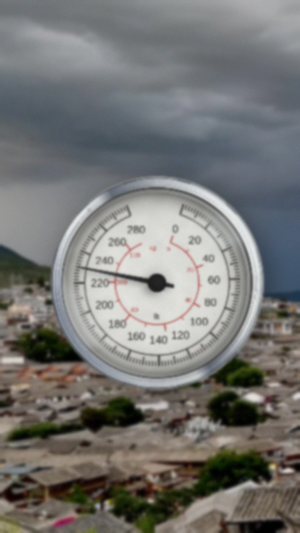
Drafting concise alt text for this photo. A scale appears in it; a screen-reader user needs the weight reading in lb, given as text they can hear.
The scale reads 230 lb
